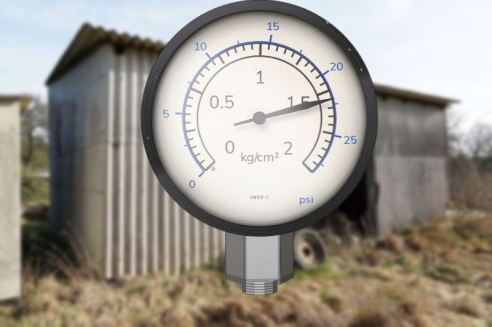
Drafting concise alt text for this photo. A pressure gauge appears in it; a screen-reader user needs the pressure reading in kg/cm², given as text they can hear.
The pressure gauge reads 1.55 kg/cm²
